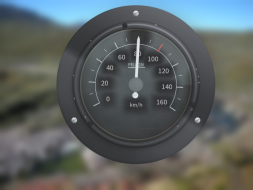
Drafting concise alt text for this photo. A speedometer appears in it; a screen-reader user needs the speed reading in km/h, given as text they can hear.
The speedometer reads 80 km/h
